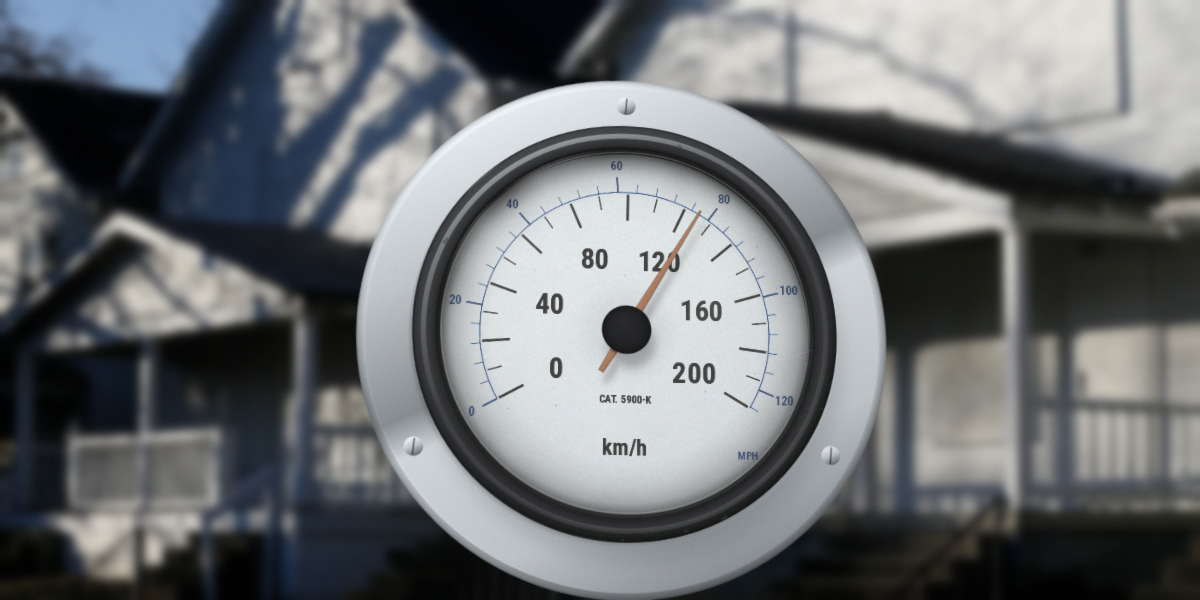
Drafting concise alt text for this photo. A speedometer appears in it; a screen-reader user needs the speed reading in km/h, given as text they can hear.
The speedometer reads 125 km/h
